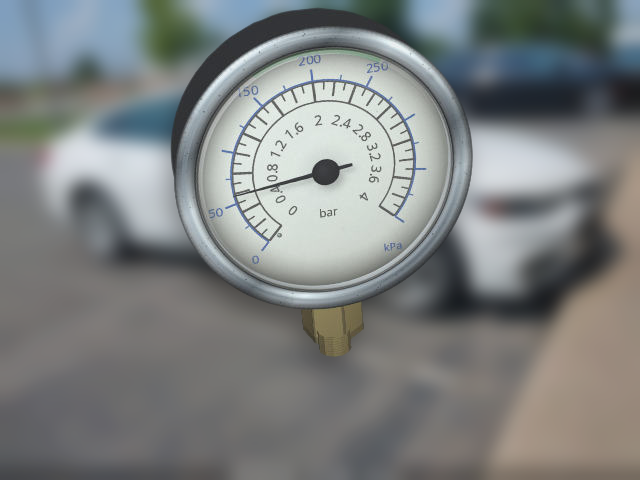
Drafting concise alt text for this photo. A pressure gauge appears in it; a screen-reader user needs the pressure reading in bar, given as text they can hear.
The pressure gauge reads 0.6 bar
